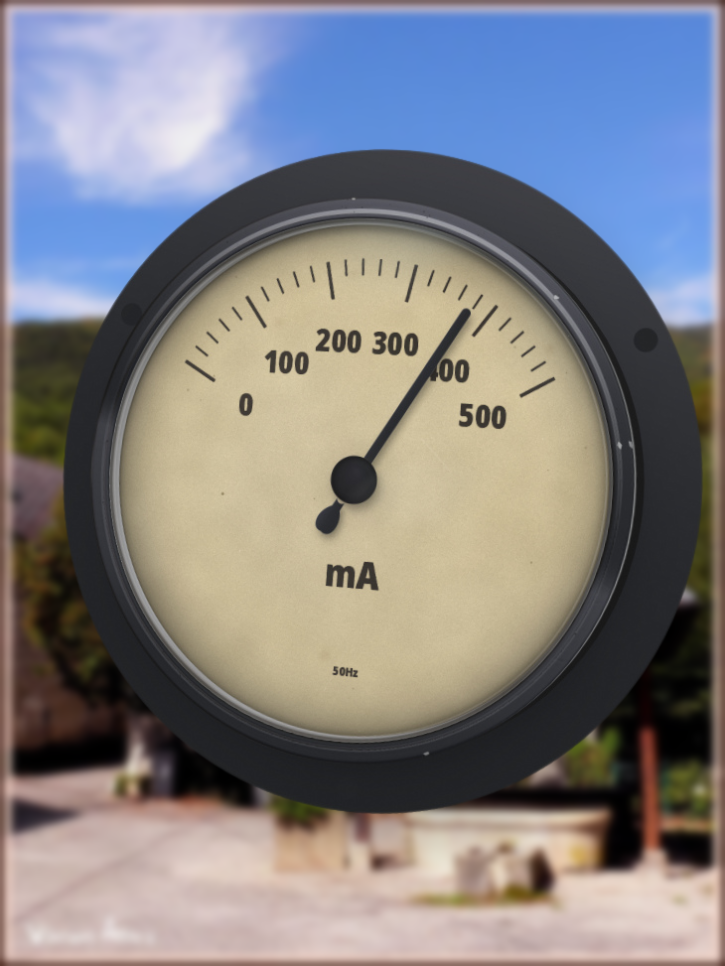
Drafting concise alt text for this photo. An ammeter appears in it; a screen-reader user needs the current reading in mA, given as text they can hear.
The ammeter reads 380 mA
